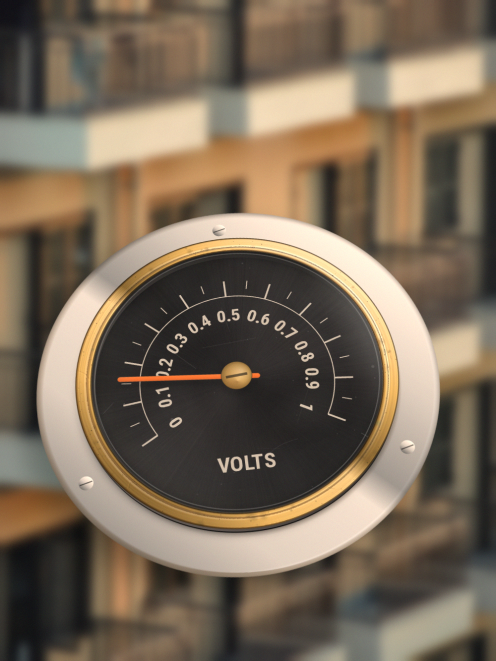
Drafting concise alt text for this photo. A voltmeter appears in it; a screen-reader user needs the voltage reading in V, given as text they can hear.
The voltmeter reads 0.15 V
